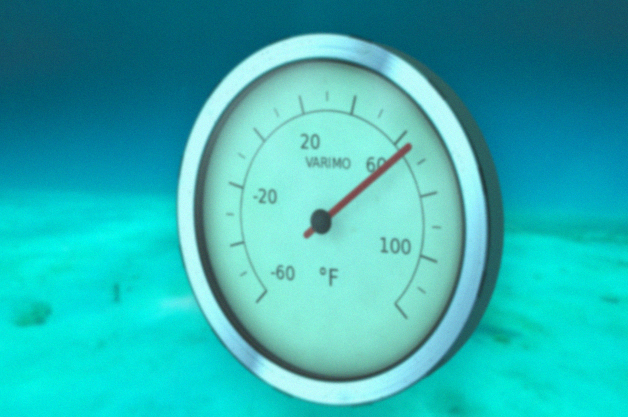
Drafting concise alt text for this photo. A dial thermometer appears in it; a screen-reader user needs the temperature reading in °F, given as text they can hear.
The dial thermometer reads 65 °F
